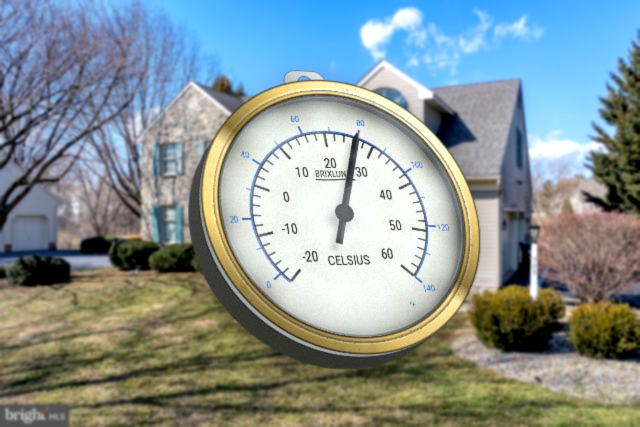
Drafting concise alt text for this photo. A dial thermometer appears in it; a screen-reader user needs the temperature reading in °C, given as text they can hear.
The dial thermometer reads 26 °C
